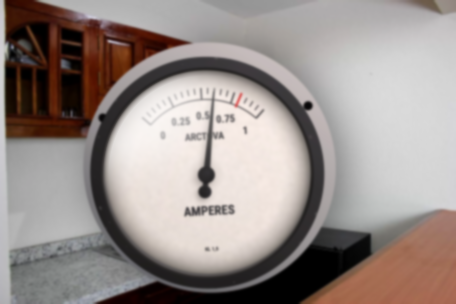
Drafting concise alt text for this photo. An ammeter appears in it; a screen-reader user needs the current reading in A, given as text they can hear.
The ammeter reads 0.6 A
